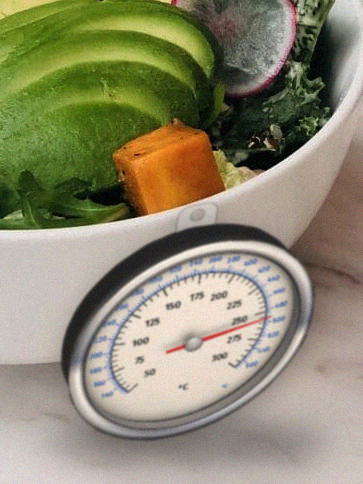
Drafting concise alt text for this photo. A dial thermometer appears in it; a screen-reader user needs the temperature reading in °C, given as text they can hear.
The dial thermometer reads 250 °C
